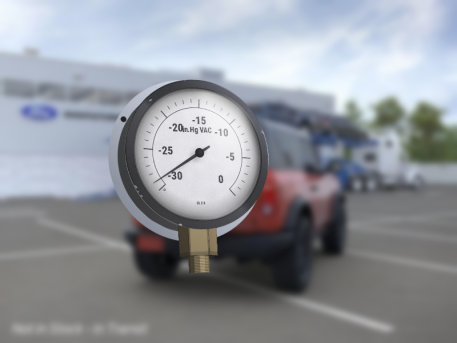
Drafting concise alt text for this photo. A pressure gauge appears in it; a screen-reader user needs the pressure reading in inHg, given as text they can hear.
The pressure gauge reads -29 inHg
